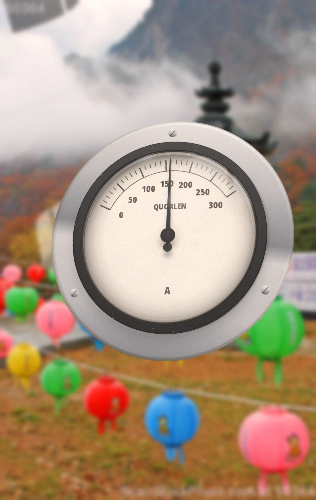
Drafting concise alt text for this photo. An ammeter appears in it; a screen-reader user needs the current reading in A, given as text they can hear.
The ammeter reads 160 A
